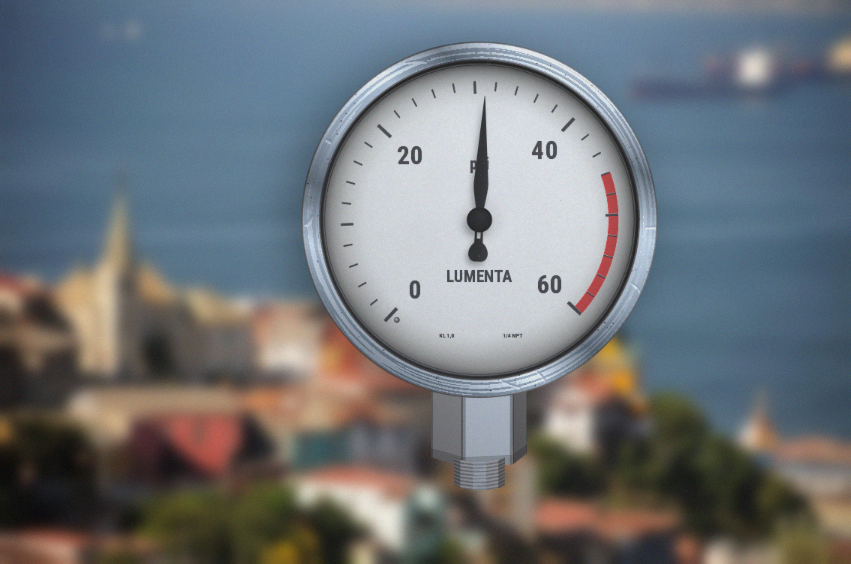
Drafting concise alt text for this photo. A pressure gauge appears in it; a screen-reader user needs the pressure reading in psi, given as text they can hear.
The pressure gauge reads 31 psi
